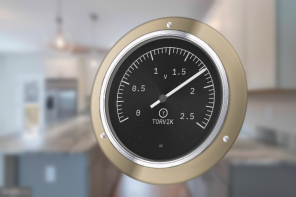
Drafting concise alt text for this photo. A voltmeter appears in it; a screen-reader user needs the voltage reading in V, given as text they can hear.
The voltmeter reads 1.8 V
